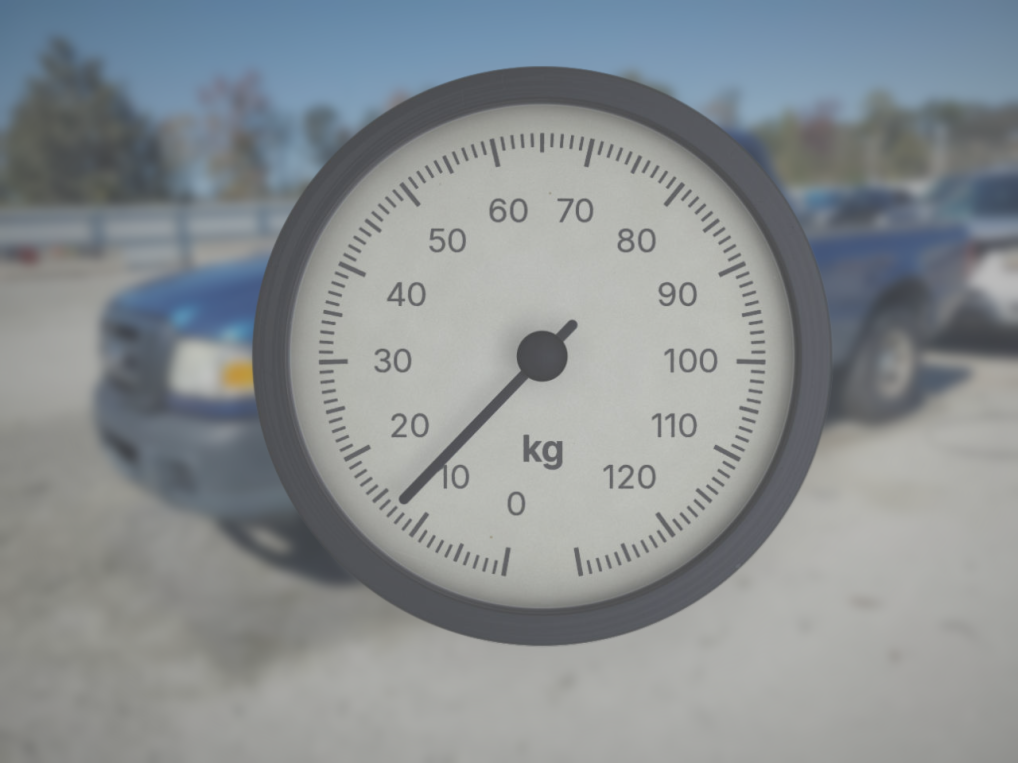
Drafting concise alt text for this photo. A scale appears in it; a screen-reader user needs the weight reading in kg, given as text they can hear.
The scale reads 13 kg
